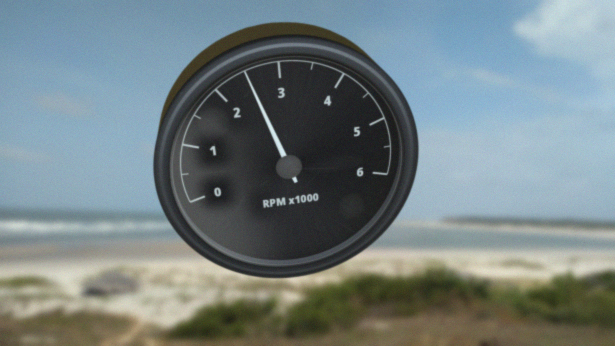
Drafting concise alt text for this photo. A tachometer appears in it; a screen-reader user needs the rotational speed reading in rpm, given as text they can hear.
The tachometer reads 2500 rpm
